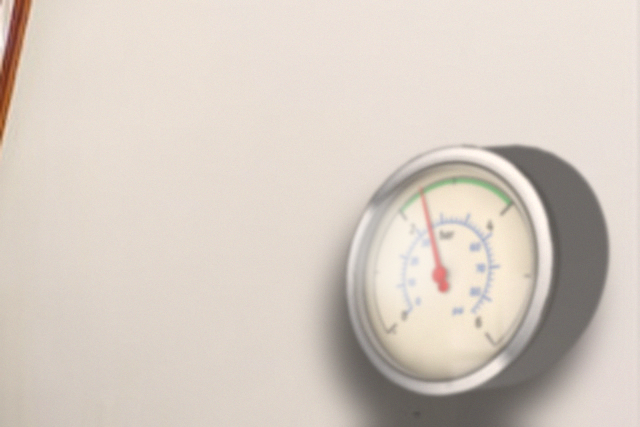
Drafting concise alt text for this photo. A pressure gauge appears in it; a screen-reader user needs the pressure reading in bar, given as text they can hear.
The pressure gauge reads 2.5 bar
